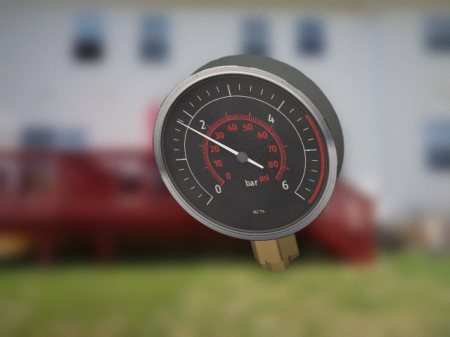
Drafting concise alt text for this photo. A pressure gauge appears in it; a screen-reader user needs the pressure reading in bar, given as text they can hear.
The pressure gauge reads 1.8 bar
